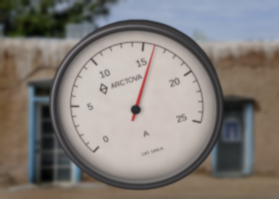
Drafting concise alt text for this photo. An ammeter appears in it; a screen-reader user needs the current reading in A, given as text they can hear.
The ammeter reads 16 A
